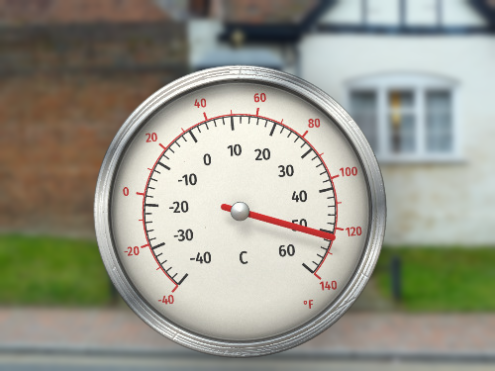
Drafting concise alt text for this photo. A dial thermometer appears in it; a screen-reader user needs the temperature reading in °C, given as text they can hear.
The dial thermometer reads 51 °C
